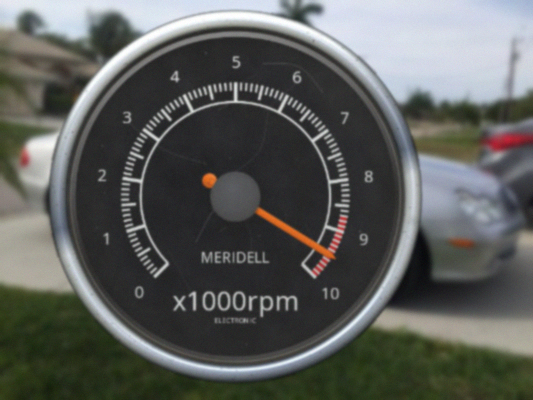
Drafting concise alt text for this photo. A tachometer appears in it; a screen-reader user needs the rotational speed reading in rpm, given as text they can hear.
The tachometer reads 9500 rpm
